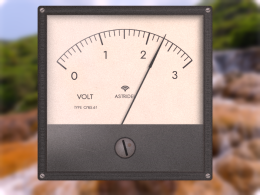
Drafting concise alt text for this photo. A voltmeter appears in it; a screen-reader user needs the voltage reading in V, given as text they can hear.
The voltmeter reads 2.3 V
